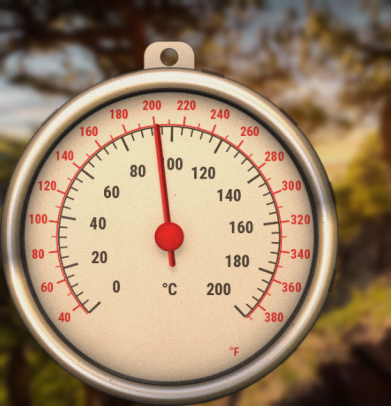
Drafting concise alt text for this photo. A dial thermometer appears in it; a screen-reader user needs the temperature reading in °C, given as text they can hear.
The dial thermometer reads 94 °C
